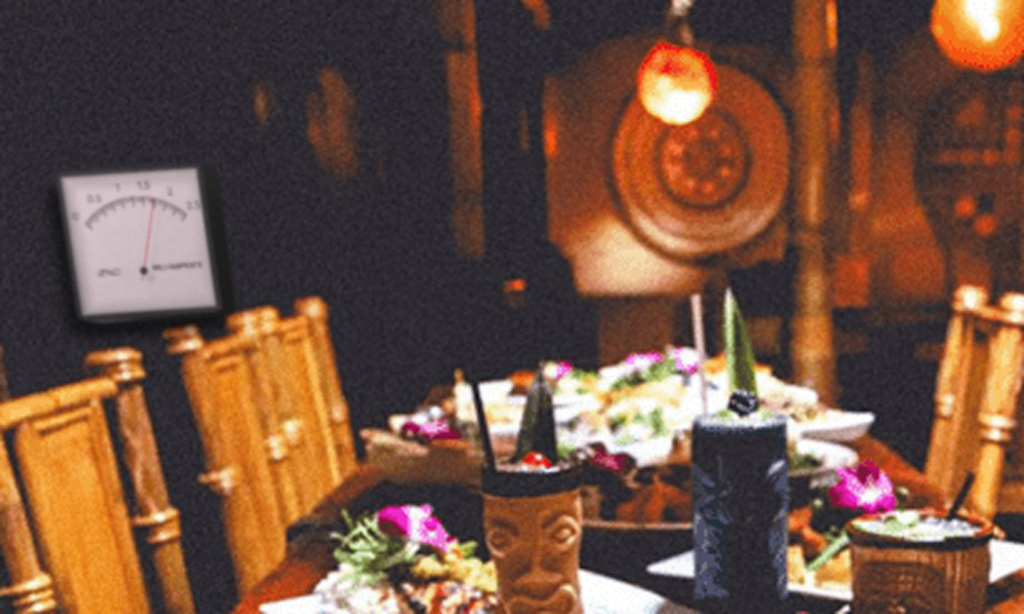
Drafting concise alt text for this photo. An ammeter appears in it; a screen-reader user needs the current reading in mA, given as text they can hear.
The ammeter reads 1.75 mA
